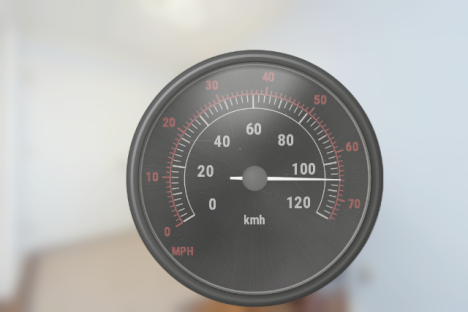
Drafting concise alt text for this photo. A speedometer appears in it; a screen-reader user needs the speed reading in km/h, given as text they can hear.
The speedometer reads 106 km/h
